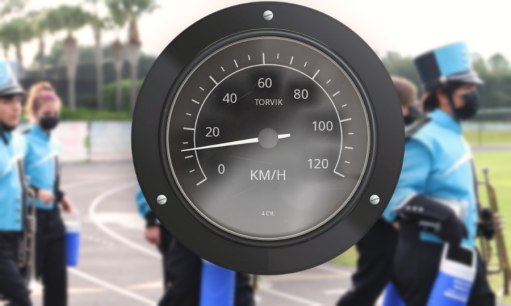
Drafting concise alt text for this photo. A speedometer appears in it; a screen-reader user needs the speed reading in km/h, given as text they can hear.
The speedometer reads 12.5 km/h
